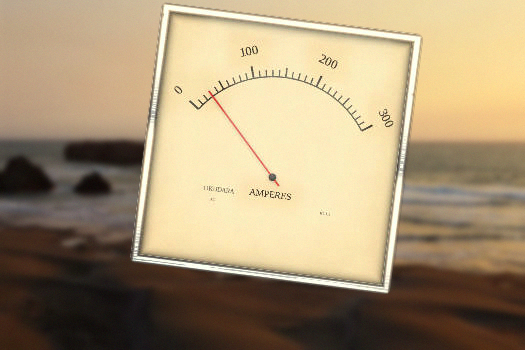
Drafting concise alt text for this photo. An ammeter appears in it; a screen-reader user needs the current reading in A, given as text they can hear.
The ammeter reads 30 A
